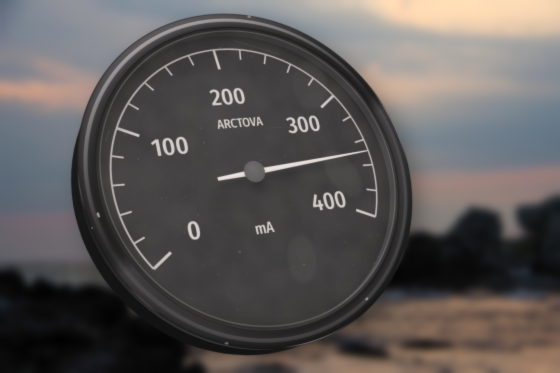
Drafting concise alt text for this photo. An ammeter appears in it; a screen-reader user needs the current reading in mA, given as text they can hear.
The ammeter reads 350 mA
